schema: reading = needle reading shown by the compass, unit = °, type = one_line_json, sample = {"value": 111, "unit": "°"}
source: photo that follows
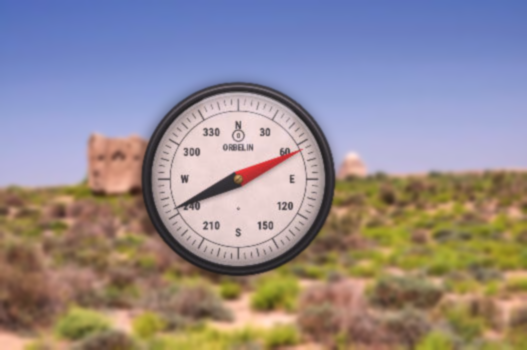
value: {"value": 65, "unit": "°"}
